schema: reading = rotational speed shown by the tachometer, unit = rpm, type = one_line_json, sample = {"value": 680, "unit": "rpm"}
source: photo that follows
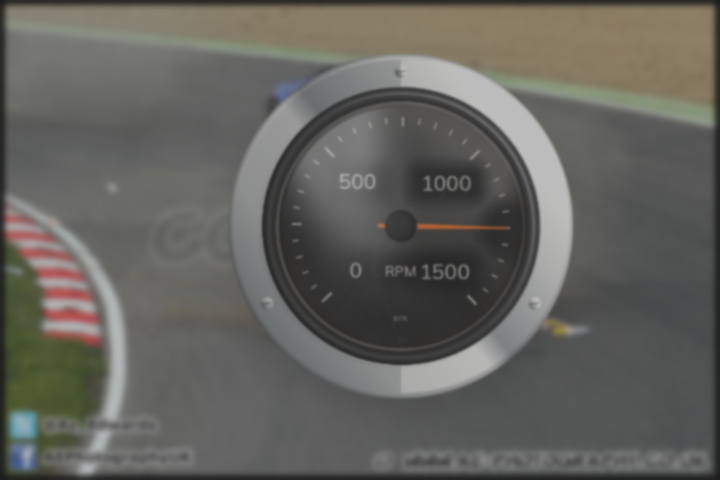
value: {"value": 1250, "unit": "rpm"}
